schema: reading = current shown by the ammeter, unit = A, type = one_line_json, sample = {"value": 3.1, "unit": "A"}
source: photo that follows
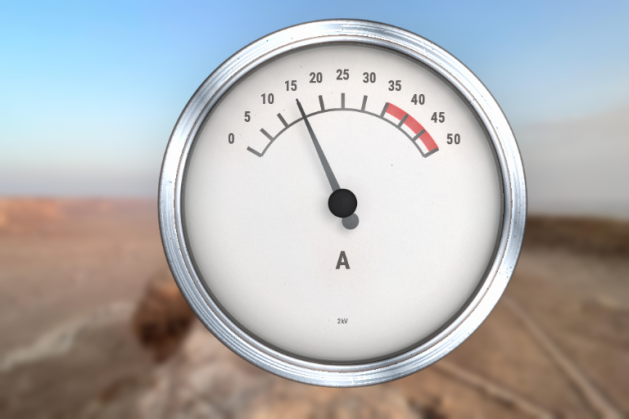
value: {"value": 15, "unit": "A"}
